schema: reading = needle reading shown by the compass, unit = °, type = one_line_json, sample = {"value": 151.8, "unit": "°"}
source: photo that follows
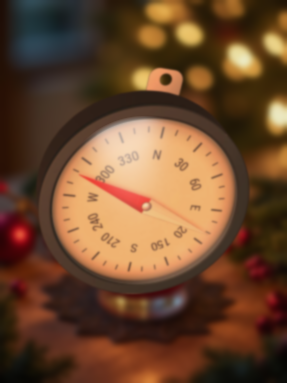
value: {"value": 290, "unit": "°"}
